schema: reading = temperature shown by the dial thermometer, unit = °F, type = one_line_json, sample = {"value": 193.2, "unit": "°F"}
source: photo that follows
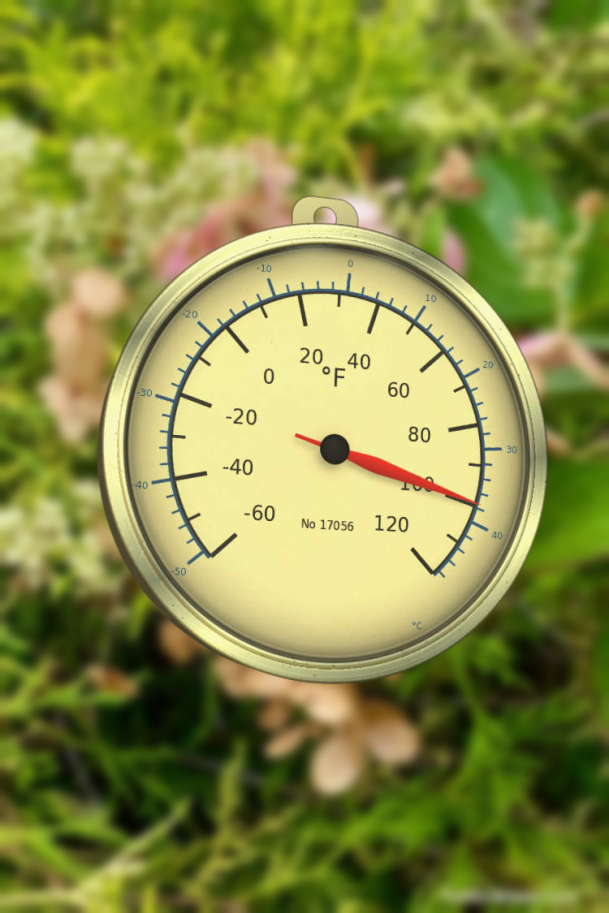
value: {"value": 100, "unit": "°F"}
